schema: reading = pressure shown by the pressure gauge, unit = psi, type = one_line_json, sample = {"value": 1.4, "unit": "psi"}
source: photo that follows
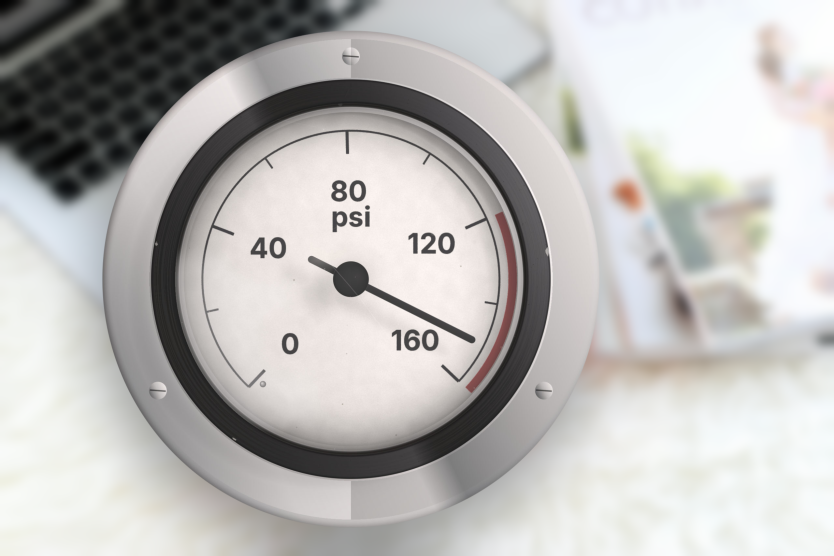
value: {"value": 150, "unit": "psi"}
